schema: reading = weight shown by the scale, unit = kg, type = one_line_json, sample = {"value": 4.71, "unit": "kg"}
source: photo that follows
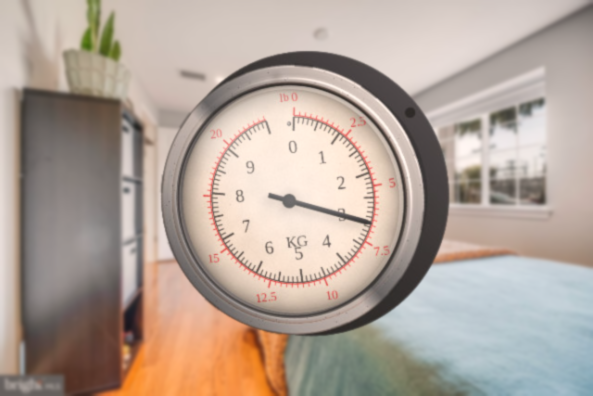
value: {"value": 3, "unit": "kg"}
